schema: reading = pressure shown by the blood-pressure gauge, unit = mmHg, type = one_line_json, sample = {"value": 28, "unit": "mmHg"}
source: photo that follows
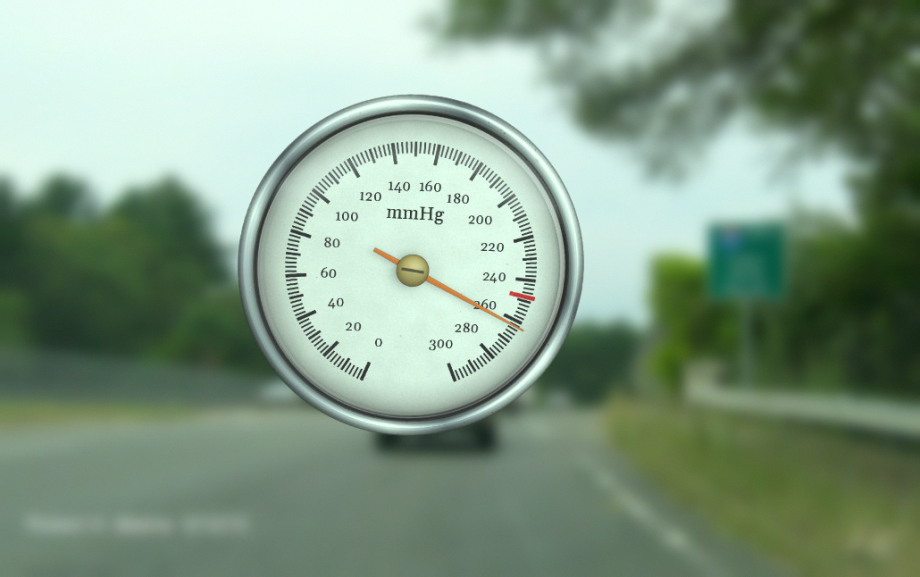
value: {"value": 262, "unit": "mmHg"}
